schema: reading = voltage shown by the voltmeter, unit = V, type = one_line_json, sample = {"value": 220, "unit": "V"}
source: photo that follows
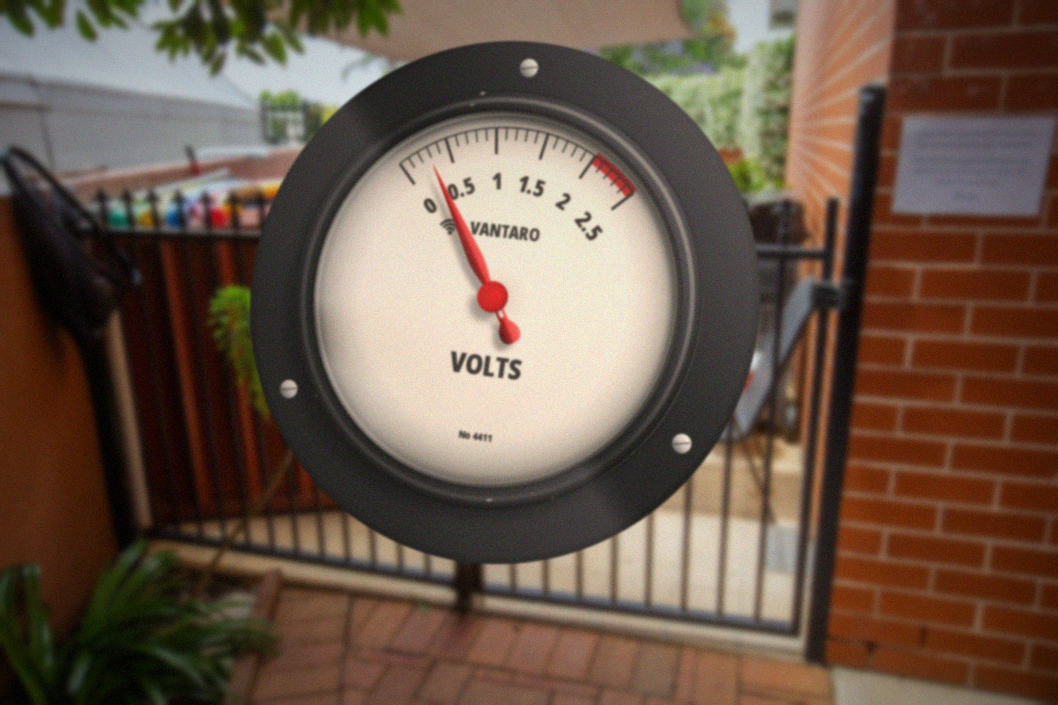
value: {"value": 0.3, "unit": "V"}
